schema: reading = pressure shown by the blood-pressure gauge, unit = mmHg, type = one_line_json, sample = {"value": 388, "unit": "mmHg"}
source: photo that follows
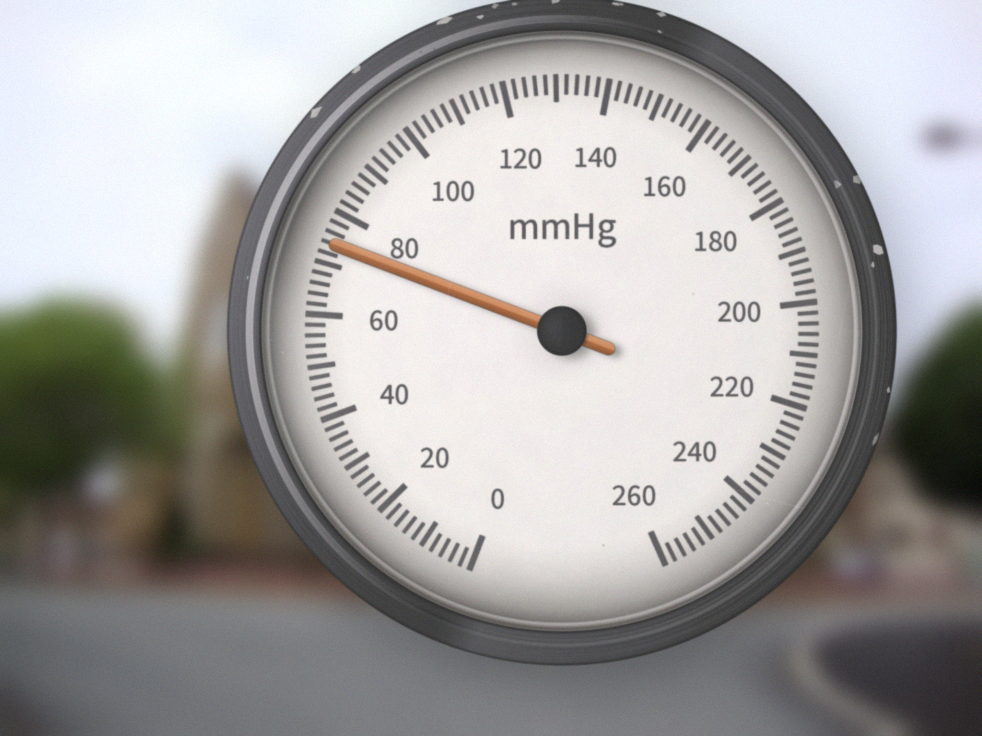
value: {"value": 74, "unit": "mmHg"}
